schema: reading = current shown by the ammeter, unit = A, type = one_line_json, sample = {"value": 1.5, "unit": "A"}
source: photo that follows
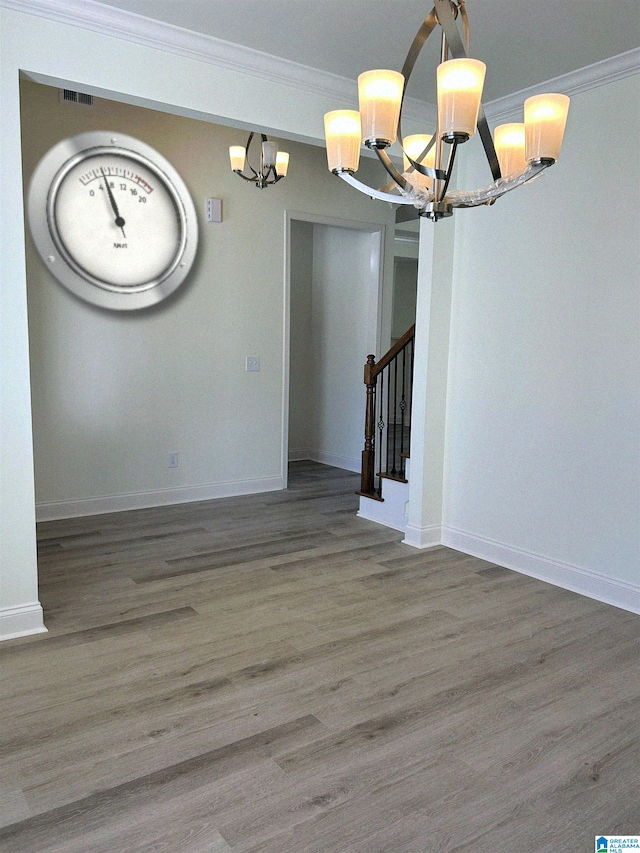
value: {"value": 6, "unit": "A"}
